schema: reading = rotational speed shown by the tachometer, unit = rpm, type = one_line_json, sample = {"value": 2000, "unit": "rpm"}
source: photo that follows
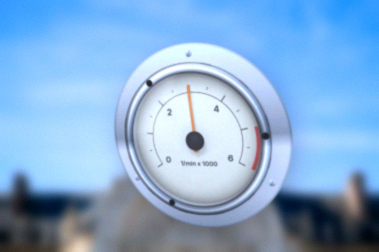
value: {"value": 3000, "unit": "rpm"}
